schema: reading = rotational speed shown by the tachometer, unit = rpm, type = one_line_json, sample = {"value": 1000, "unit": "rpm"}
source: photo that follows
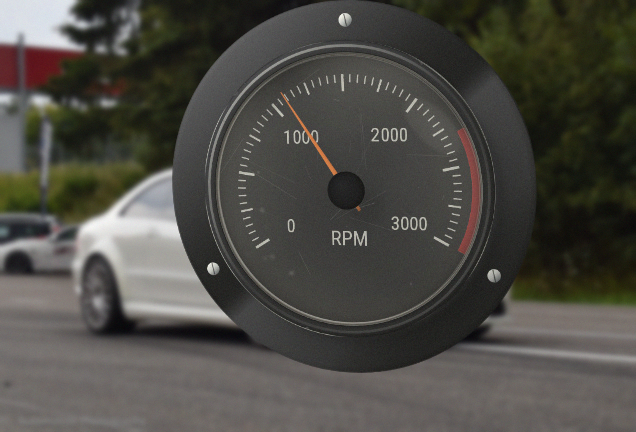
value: {"value": 1100, "unit": "rpm"}
